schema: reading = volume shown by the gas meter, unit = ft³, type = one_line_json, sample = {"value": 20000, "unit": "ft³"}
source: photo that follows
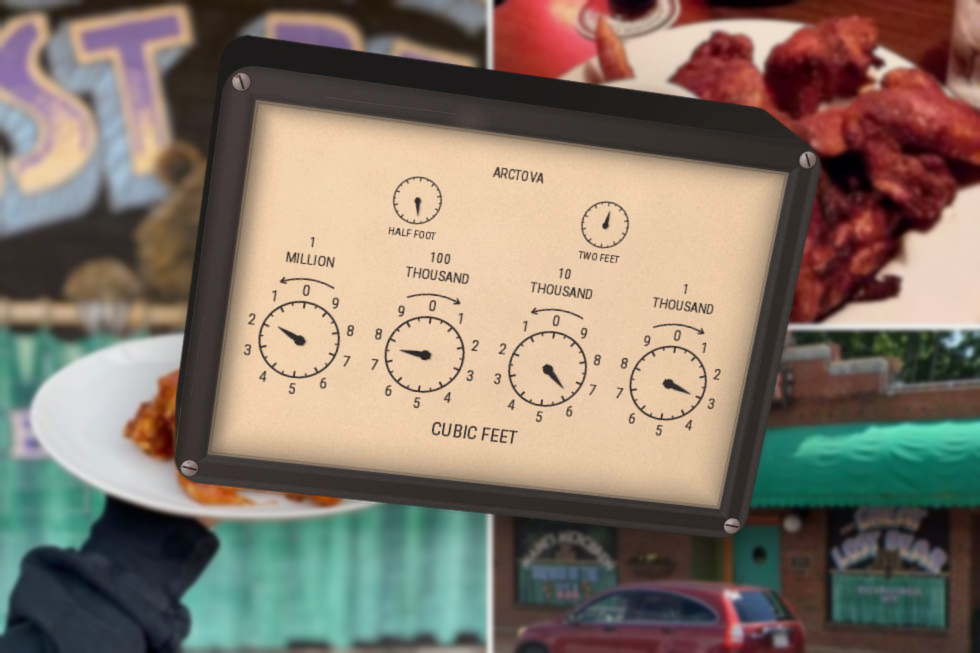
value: {"value": 176300, "unit": "ft³"}
